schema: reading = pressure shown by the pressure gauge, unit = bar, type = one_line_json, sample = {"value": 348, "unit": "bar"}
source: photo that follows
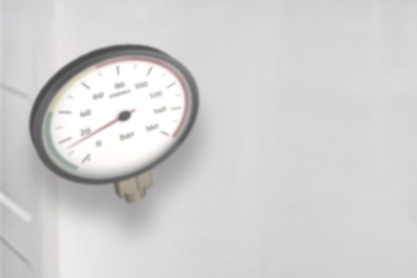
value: {"value": 15, "unit": "bar"}
